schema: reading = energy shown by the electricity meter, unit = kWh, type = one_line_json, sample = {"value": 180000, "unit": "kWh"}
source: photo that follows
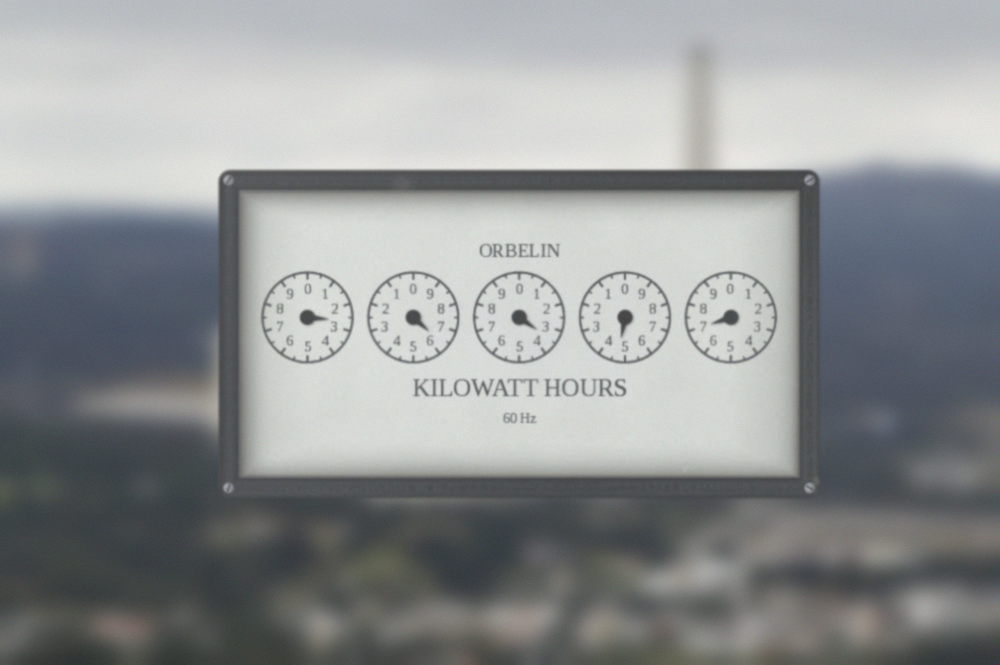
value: {"value": 26347, "unit": "kWh"}
